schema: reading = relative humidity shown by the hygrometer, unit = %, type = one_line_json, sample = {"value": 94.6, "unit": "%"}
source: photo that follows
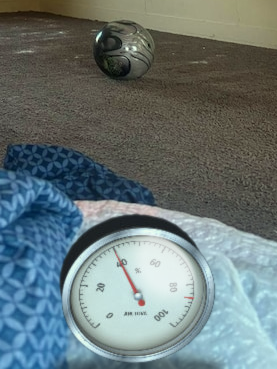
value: {"value": 40, "unit": "%"}
